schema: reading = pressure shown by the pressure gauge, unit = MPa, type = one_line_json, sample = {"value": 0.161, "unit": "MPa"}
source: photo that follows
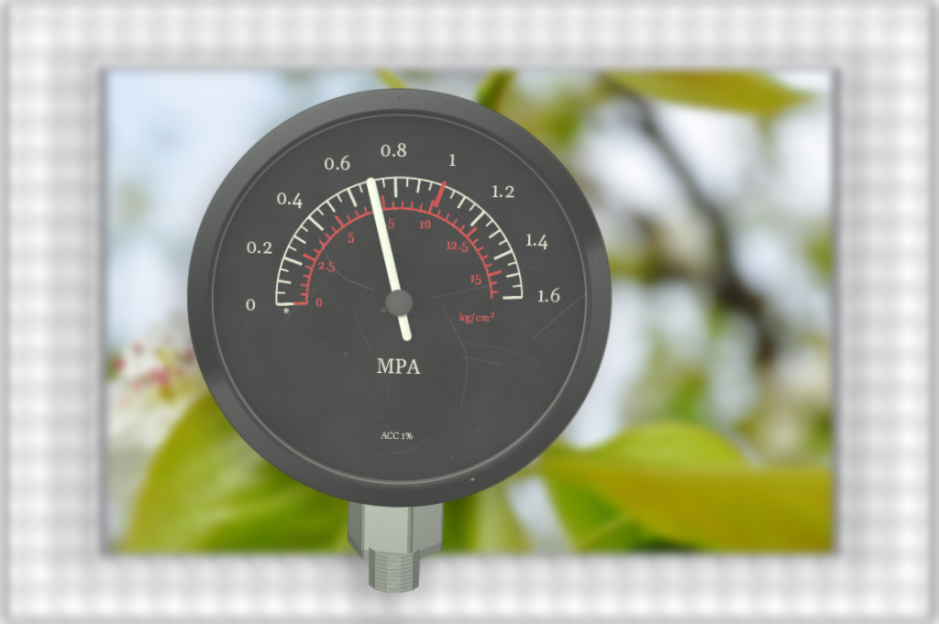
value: {"value": 0.7, "unit": "MPa"}
